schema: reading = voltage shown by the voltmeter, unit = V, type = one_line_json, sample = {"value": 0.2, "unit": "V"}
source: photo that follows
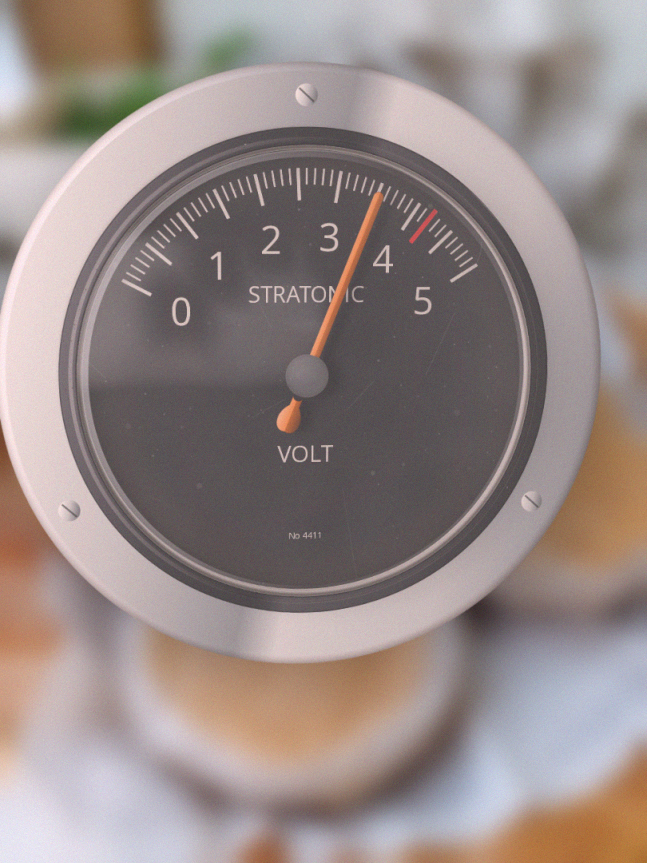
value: {"value": 3.5, "unit": "V"}
